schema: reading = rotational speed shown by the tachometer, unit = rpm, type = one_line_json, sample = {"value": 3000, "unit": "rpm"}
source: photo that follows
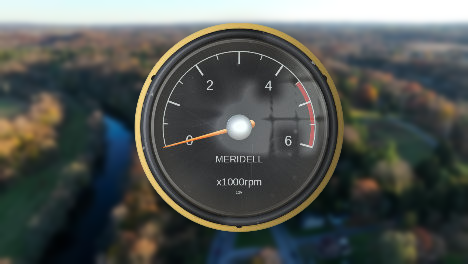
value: {"value": 0, "unit": "rpm"}
